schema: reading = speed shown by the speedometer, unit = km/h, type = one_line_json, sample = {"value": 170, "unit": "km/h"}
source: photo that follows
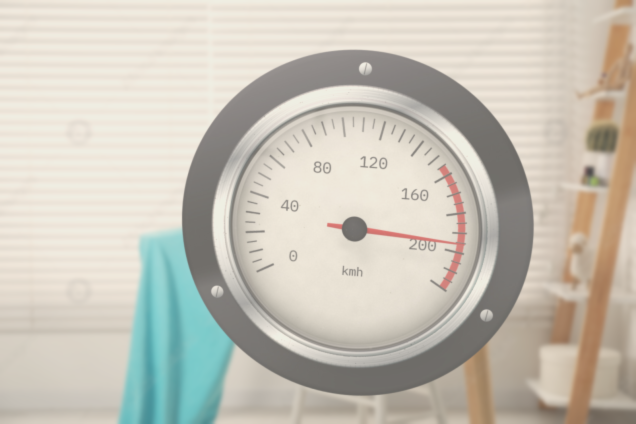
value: {"value": 195, "unit": "km/h"}
